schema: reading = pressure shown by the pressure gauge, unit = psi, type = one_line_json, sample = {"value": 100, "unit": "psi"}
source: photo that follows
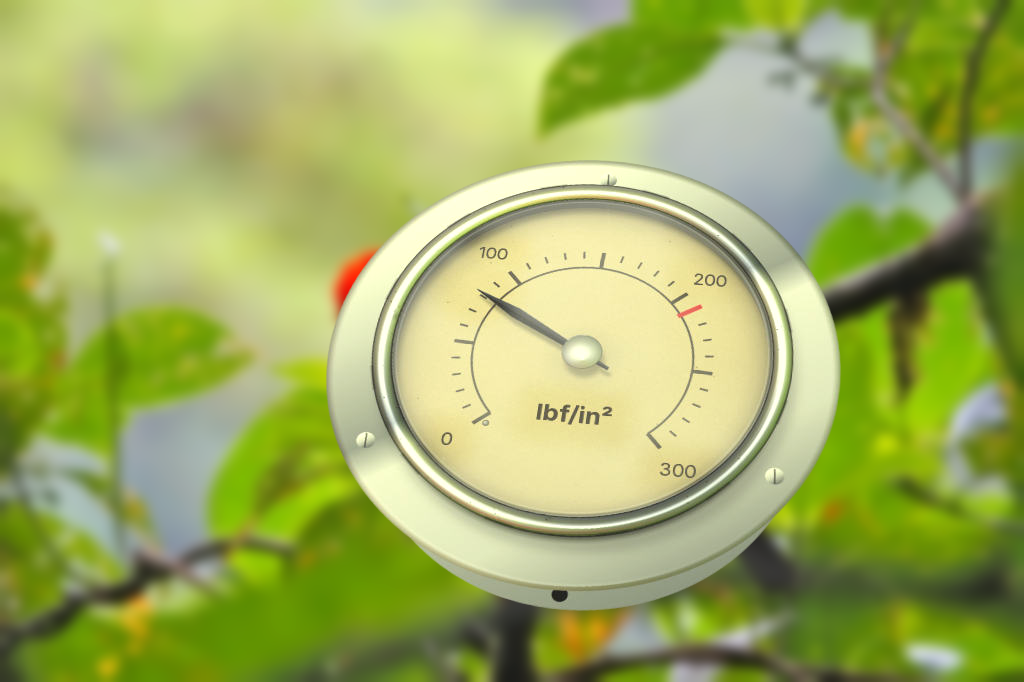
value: {"value": 80, "unit": "psi"}
